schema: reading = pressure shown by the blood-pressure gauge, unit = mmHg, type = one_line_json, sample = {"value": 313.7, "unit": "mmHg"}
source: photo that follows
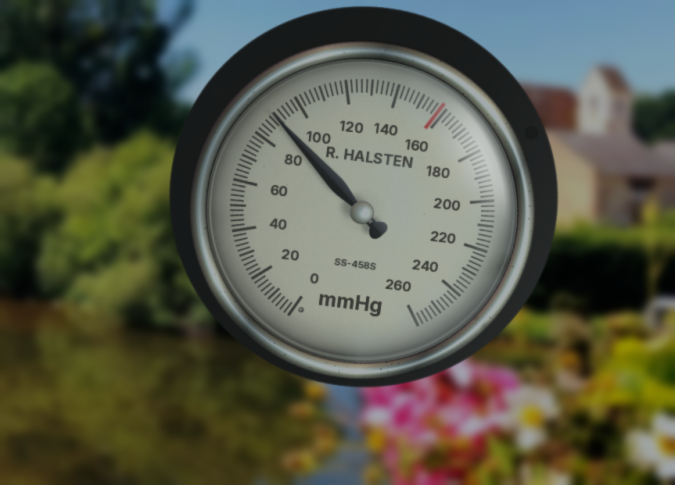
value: {"value": 90, "unit": "mmHg"}
